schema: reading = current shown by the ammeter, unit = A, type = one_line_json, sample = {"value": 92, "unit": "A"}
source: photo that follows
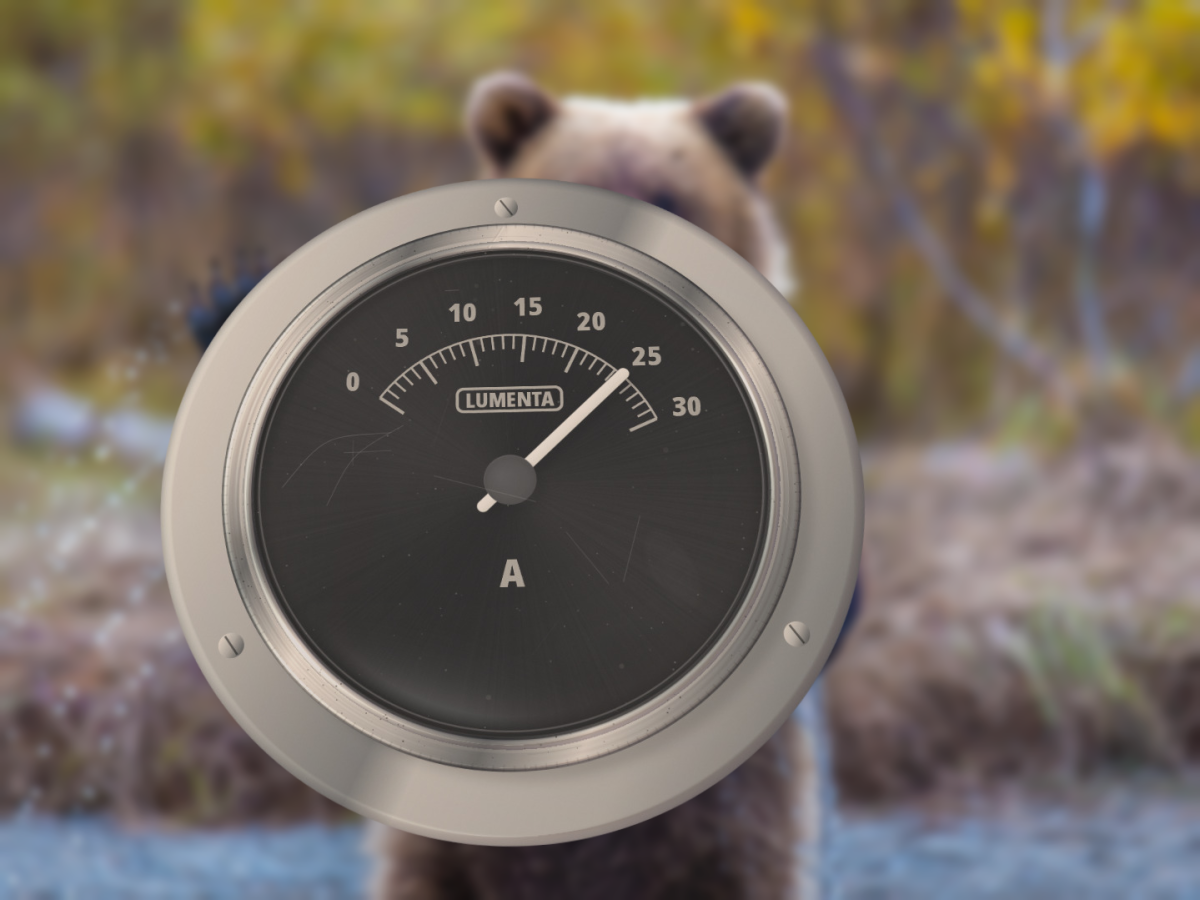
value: {"value": 25, "unit": "A"}
